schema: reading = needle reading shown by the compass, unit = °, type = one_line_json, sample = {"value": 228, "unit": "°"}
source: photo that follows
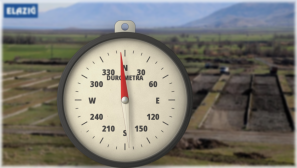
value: {"value": 355, "unit": "°"}
